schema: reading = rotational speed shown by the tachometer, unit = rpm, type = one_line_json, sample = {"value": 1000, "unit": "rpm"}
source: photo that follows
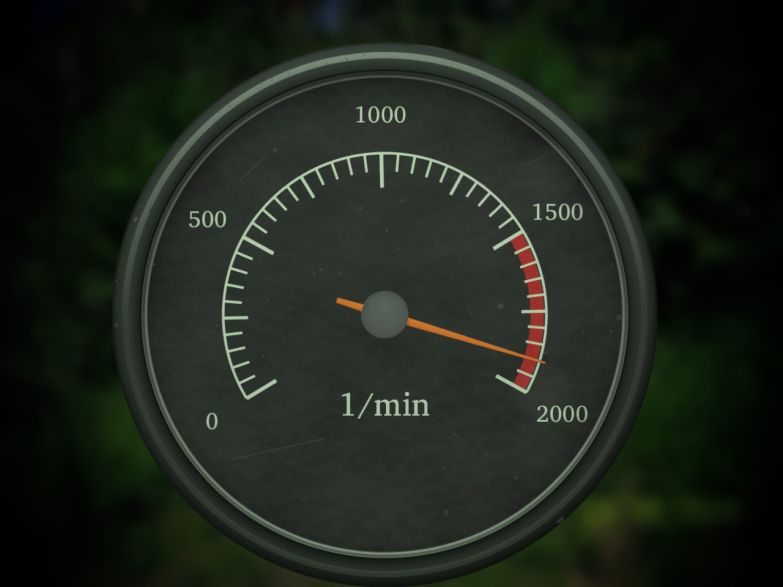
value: {"value": 1900, "unit": "rpm"}
